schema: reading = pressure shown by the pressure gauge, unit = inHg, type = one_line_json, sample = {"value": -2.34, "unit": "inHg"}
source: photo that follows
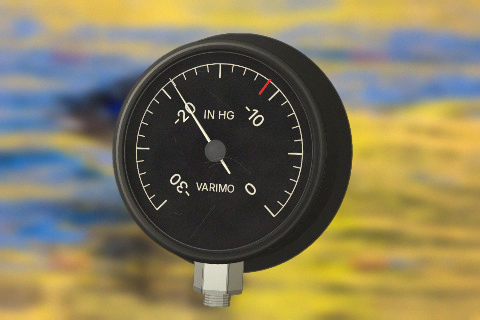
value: {"value": -19, "unit": "inHg"}
